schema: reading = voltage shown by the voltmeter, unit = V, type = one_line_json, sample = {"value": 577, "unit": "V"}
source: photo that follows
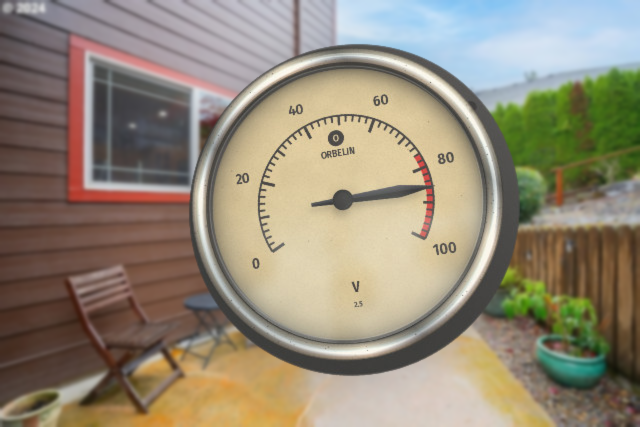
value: {"value": 86, "unit": "V"}
